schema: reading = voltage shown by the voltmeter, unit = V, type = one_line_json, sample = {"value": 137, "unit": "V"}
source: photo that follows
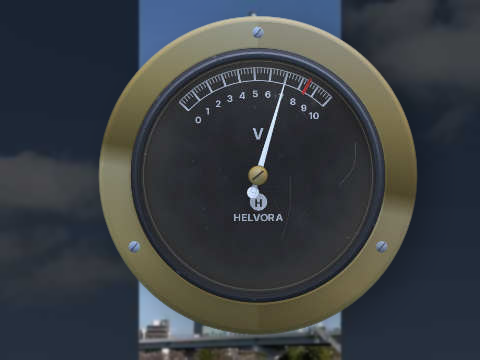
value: {"value": 7, "unit": "V"}
